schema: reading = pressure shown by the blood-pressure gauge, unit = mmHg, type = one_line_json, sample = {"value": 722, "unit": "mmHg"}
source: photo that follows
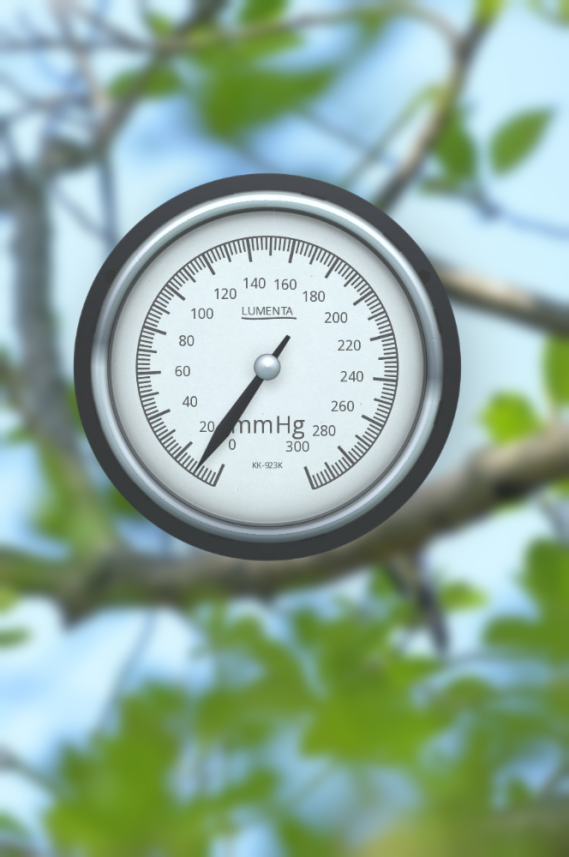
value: {"value": 10, "unit": "mmHg"}
